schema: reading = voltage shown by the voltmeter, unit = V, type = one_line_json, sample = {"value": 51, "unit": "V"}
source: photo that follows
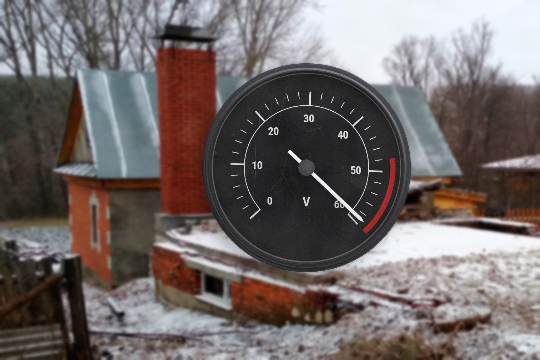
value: {"value": 59, "unit": "V"}
